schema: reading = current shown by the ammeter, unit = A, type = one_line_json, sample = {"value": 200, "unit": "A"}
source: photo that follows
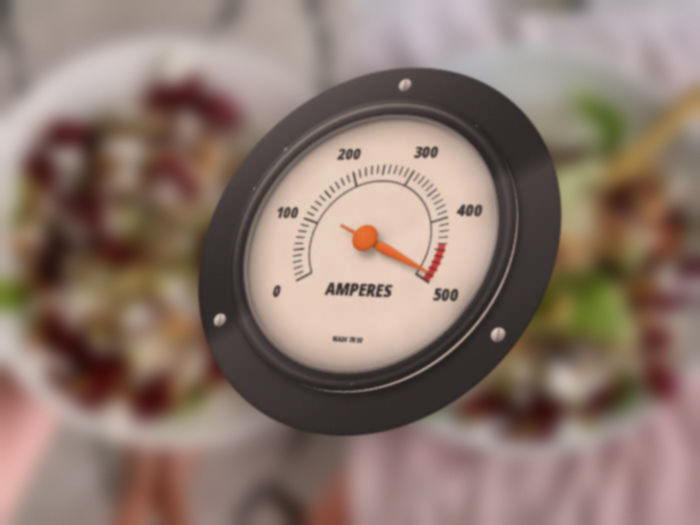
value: {"value": 490, "unit": "A"}
